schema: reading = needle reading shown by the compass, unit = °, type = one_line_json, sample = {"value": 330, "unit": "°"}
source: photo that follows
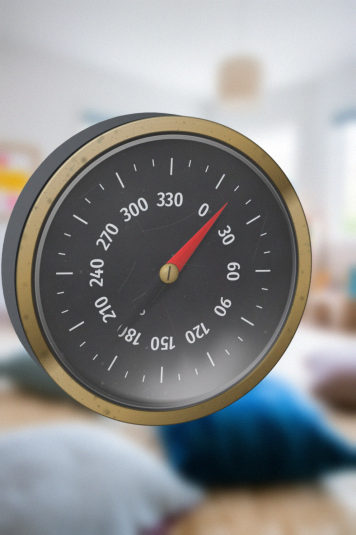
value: {"value": 10, "unit": "°"}
